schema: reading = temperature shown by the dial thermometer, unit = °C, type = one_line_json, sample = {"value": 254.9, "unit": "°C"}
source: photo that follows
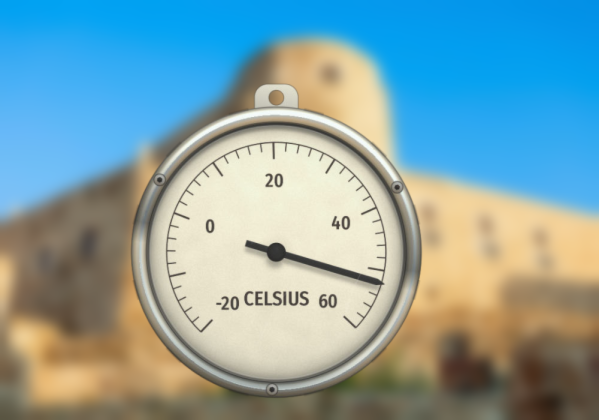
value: {"value": 52, "unit": "°C"}
